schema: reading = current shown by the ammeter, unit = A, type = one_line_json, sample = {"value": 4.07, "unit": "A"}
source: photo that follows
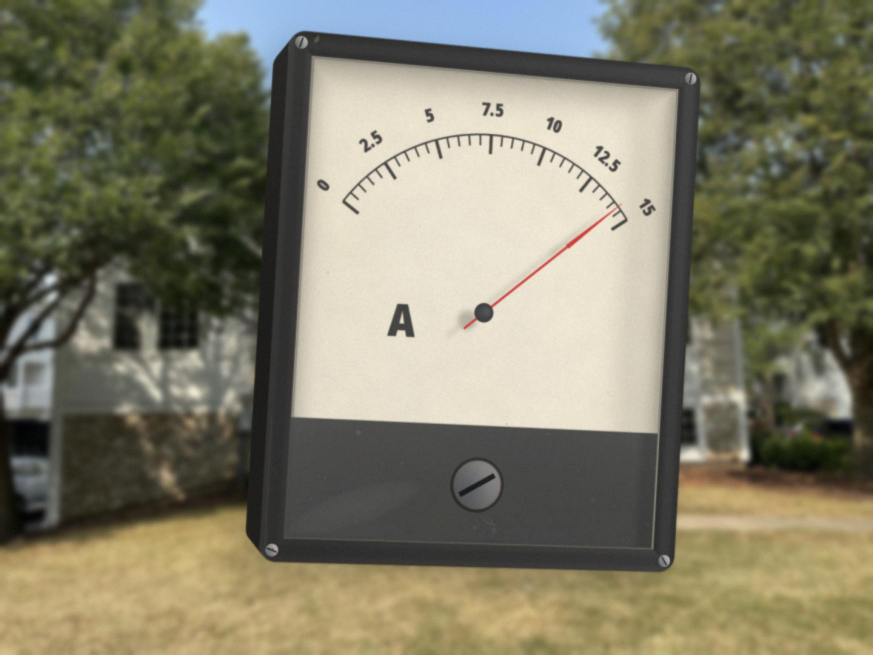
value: {"value": 14.25, "unit": "A"}
